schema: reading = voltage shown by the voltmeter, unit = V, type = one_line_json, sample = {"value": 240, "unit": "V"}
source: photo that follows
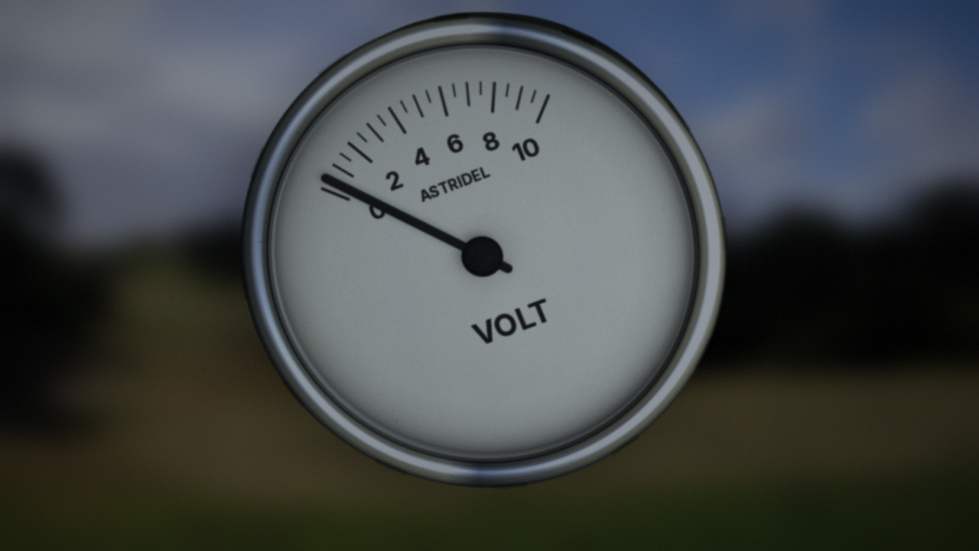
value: {"value": 0.5, "unit": "V"}
